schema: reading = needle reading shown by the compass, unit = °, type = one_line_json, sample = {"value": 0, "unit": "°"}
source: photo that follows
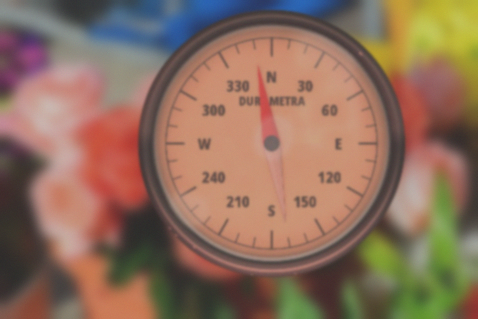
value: {"value": 350, "unit": "°"}
